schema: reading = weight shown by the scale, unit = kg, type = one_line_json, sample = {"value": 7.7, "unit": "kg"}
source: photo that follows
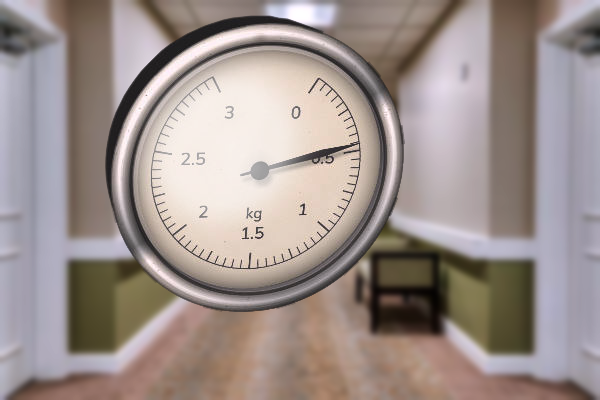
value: {"value": 0.45, "unit": "kg"}
